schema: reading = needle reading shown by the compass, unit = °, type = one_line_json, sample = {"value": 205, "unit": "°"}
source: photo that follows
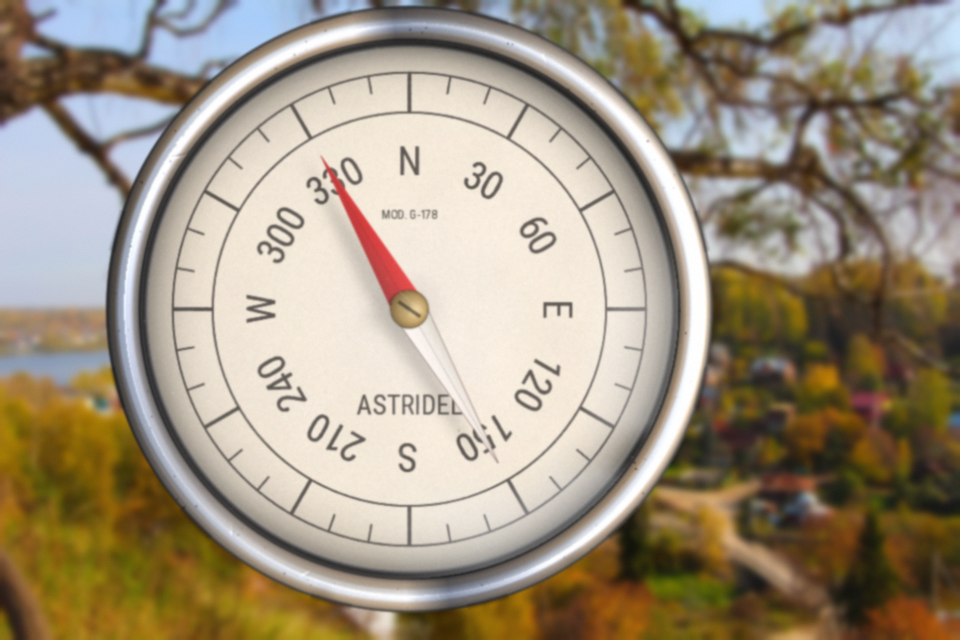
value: {"value": 330, "unit": "°"}
